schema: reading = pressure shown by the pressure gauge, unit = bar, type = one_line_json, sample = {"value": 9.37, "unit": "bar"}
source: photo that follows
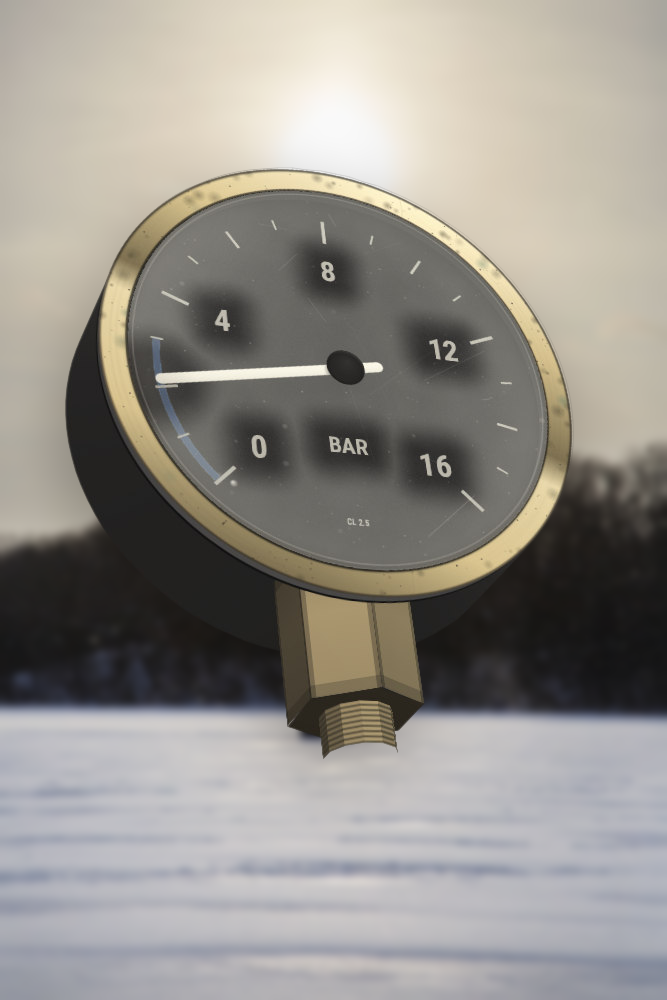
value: {"value": 2, "unit": "bar"}
